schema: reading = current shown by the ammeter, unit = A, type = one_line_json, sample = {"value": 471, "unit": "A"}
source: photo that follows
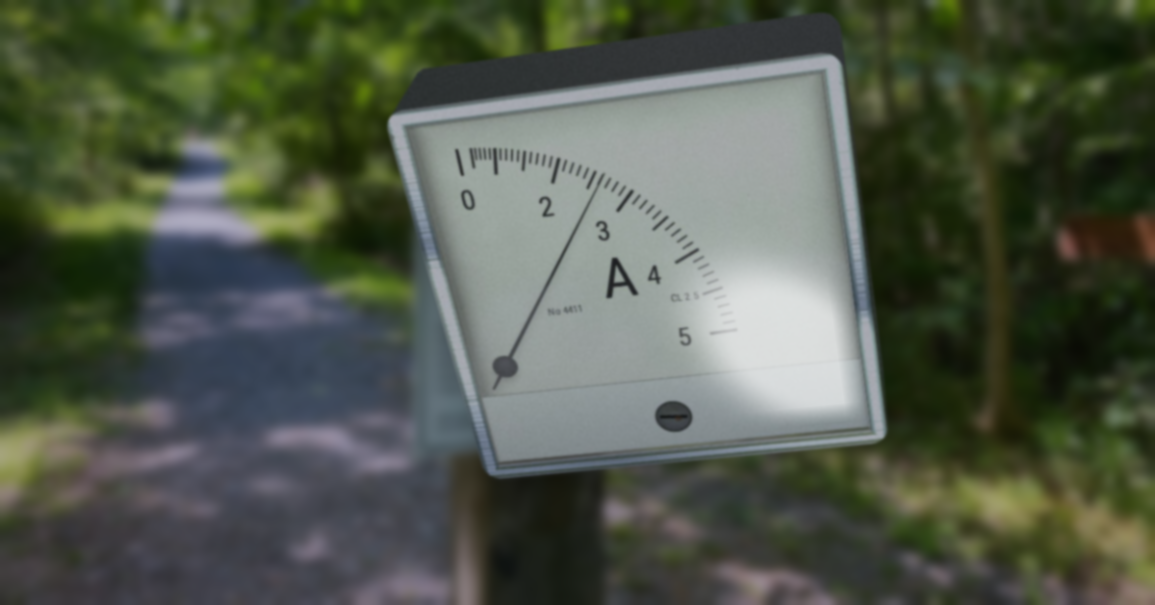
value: {"value": 2.6, "unit": "A"}
